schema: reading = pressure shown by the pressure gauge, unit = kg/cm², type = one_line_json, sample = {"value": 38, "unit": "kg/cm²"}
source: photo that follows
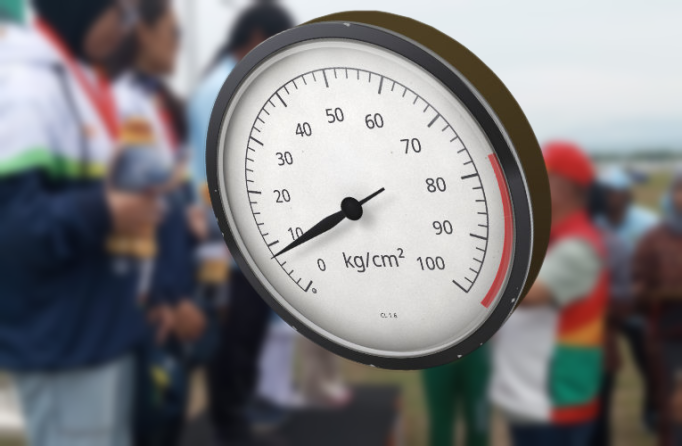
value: {"value": 8, "unit": "kg/cm²"}
